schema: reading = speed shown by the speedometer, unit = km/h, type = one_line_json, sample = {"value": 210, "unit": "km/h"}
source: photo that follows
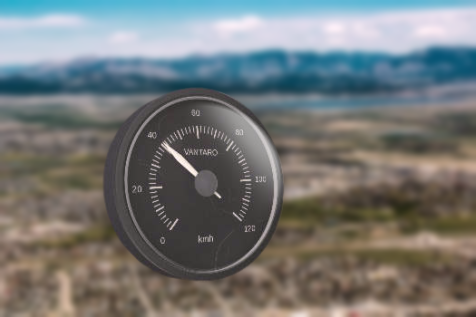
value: {"value": 40, "unit": "km/h"}
